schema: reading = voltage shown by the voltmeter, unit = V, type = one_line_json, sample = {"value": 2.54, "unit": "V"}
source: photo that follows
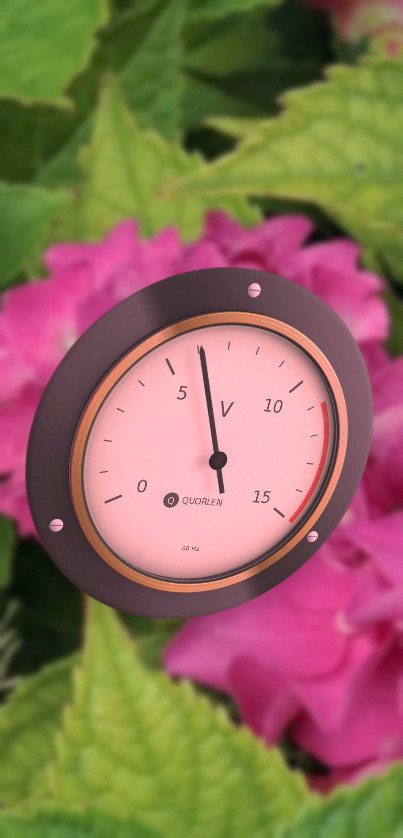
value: {"value": 6, "unit": "V"}
